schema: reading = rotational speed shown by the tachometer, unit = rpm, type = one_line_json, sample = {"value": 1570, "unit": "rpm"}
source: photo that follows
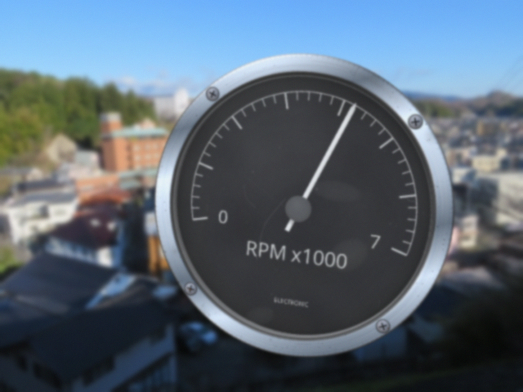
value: {"value": 4200, "unit": "rpm"}
